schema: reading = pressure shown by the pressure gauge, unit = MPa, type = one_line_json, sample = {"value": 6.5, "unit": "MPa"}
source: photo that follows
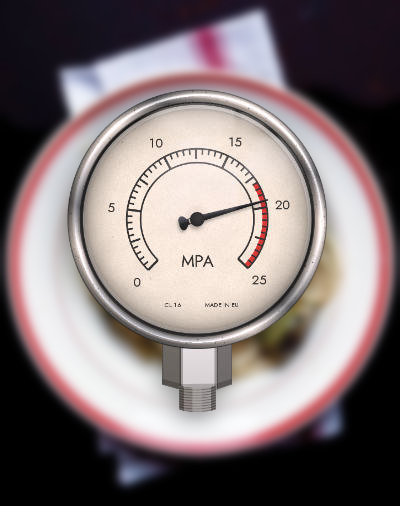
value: {"value": 19.5, "unit": "MPa"}
